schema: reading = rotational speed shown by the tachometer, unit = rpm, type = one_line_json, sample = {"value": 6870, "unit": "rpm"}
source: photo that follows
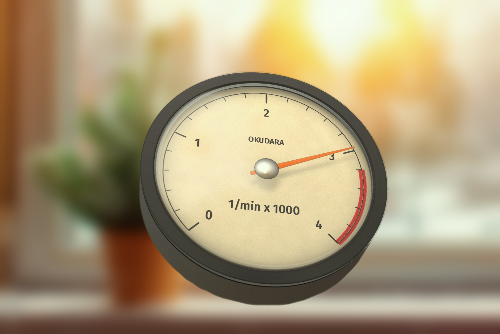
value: {"value": 3000, "unit": "rpm"}
